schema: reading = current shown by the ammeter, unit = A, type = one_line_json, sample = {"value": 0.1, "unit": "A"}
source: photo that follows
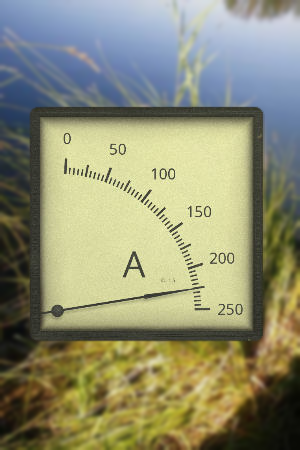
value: {"value": 225, "unit": "A"}
